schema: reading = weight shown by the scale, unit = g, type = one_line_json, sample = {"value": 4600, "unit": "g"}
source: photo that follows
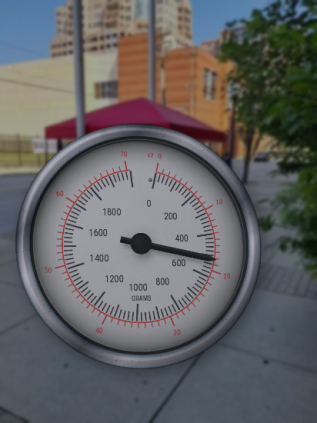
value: {"value": 520, "unit": "g"}
